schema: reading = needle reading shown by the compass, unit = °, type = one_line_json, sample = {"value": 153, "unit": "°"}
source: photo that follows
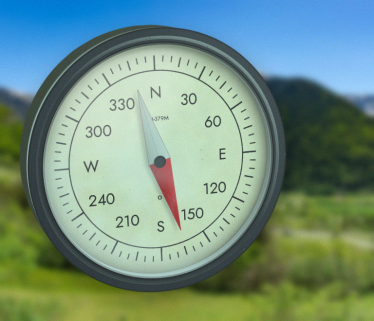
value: {"value": 165, "unit": "°"}
